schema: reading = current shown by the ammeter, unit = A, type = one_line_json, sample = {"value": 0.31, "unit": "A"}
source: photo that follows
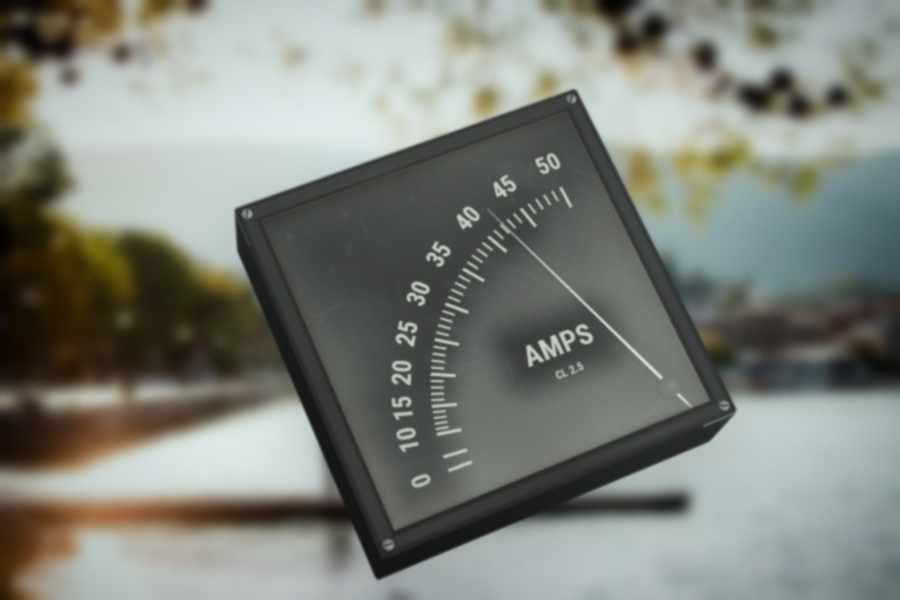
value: {"value": 42, "unit": "A"}
